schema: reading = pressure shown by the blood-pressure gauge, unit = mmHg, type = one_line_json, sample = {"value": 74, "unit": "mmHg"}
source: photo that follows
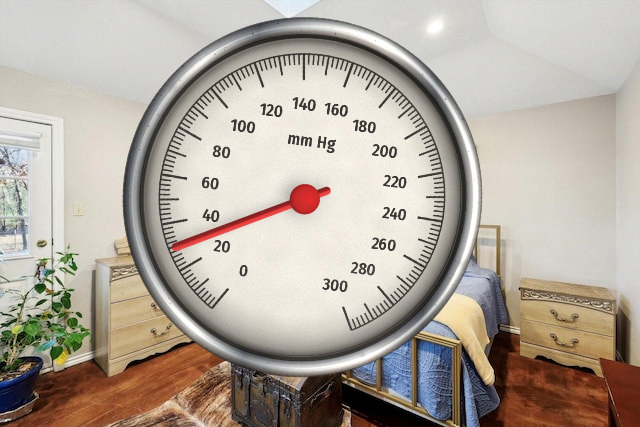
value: {"value": 30, "unit": "mmHg"}
